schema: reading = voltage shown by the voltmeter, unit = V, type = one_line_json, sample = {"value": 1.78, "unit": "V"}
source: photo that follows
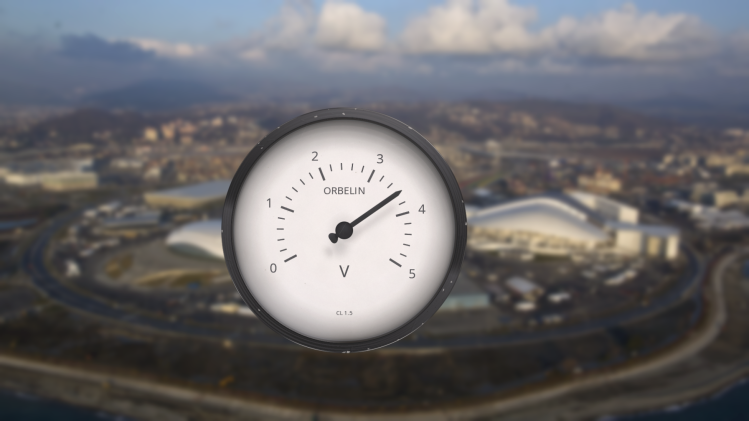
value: {"value": 3.6, "unit": "V"}
